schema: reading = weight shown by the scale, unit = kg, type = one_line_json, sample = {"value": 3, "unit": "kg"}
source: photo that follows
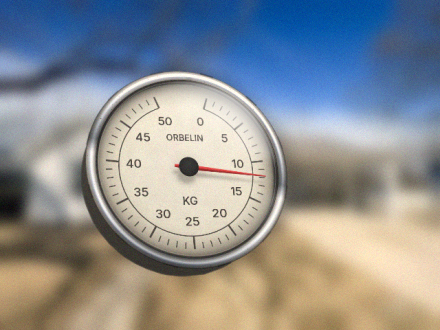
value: {"value": 12, "unit": "kg"}
